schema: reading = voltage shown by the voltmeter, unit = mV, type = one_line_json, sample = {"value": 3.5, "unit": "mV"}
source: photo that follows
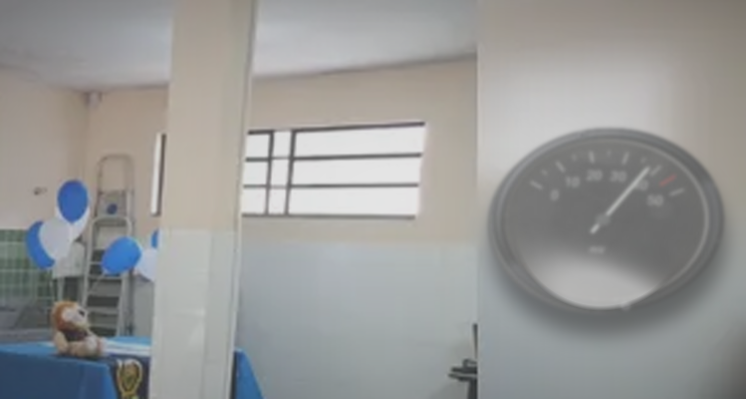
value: {"value": 37.5, "unit": "mV"}
